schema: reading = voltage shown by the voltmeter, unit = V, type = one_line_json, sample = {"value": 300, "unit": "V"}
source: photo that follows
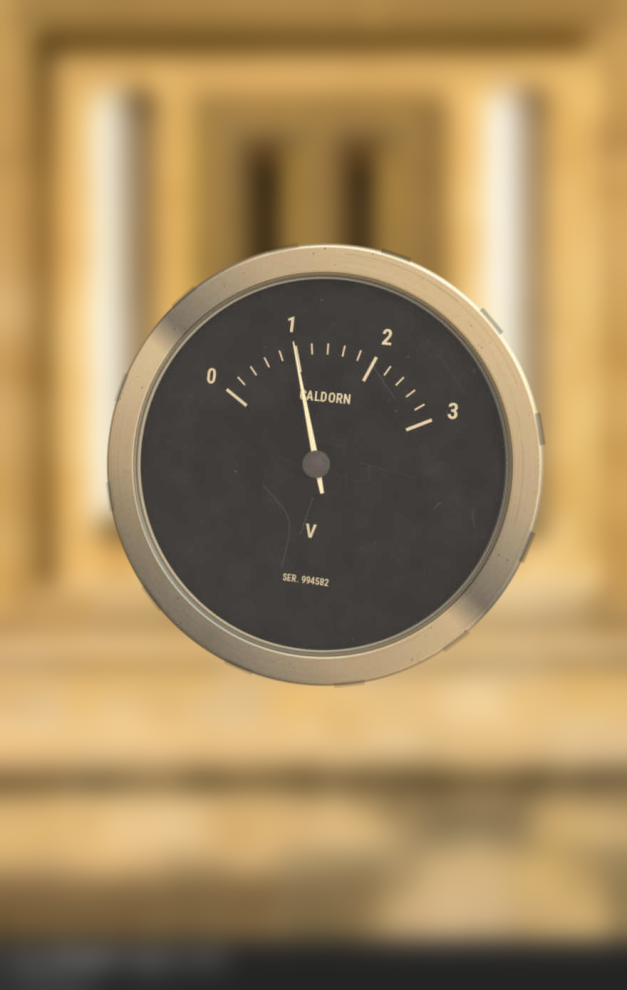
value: {"value": 1, "unit": "V"}
